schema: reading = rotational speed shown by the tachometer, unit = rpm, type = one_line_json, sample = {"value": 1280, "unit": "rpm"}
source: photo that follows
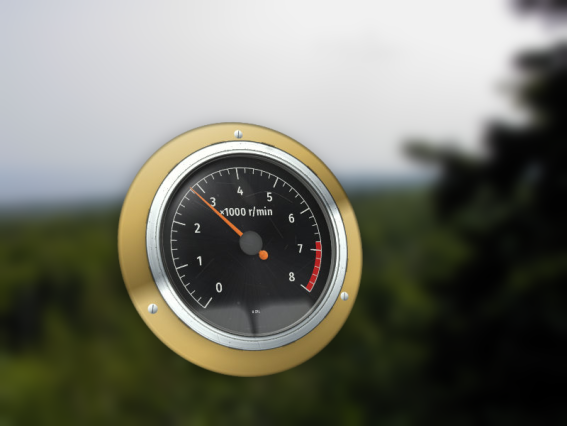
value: {"value": 2800, "unit": "rpm"}
